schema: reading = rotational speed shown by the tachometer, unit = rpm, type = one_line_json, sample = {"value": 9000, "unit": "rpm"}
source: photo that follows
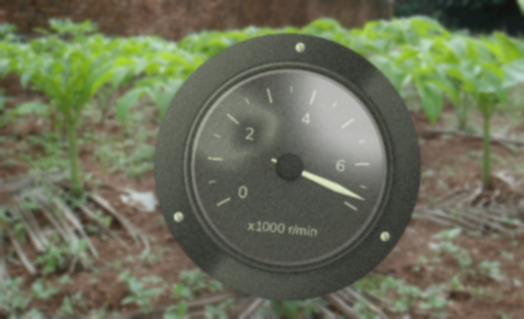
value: {"value": 6750, "unit": "rpm"}
